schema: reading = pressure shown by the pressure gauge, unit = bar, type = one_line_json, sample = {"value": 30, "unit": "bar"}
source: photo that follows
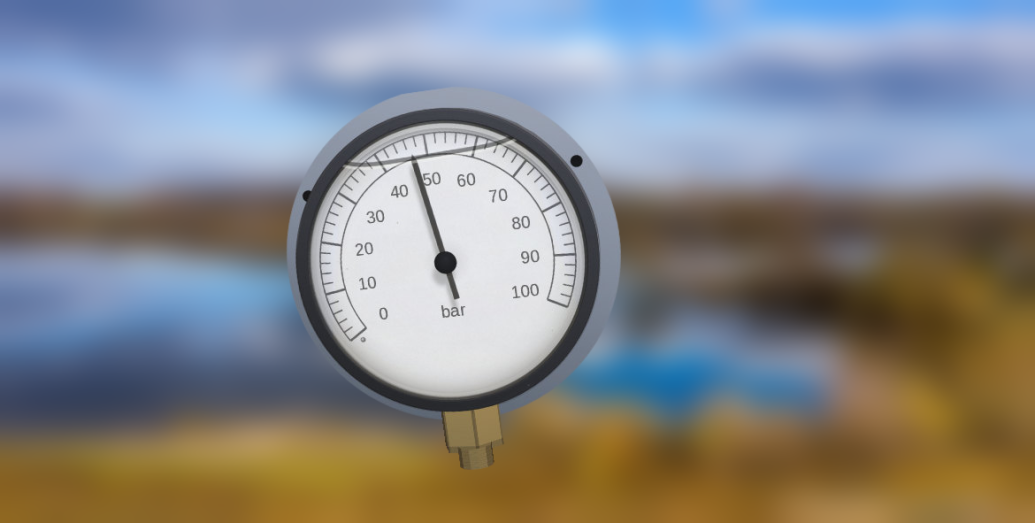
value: {"value": 47, "unit": "bar"}
